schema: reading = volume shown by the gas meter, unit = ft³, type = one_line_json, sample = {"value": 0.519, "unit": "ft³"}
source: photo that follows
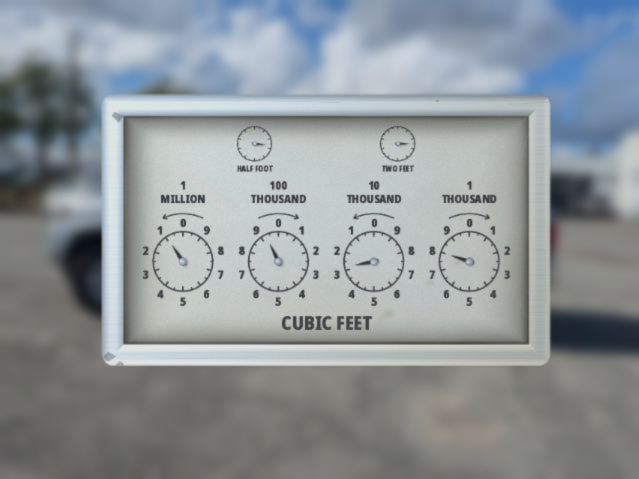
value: {"value": 92800, "unit": "ft³"}
